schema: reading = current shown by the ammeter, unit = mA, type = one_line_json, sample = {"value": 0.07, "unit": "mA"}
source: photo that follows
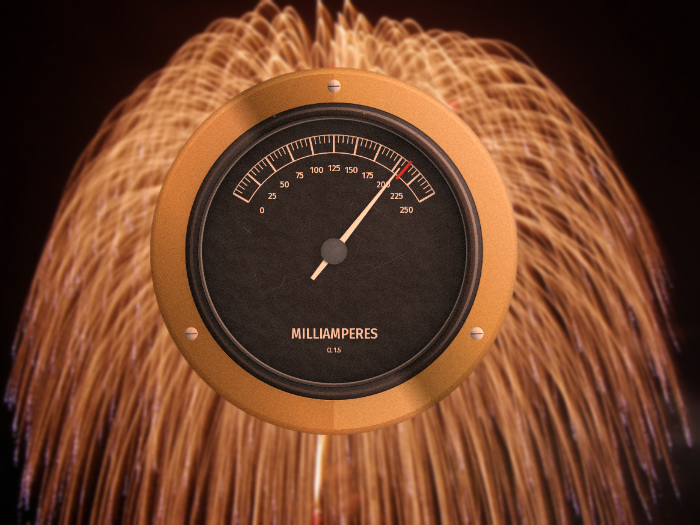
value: {"value": 205, "unit": "mA"}
